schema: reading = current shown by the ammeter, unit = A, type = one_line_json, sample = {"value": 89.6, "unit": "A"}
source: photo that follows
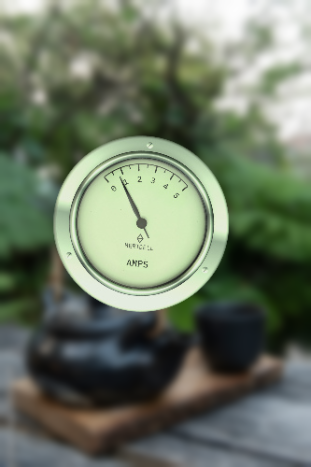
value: {"value": 0.75, "unit": "A"}
